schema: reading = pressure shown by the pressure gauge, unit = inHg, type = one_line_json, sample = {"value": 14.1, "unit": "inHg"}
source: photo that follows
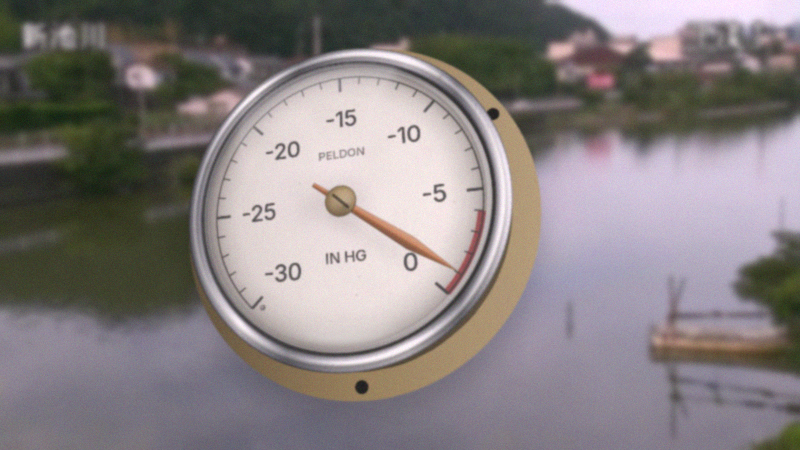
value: {"value": -1, "unit": "inHg"}
